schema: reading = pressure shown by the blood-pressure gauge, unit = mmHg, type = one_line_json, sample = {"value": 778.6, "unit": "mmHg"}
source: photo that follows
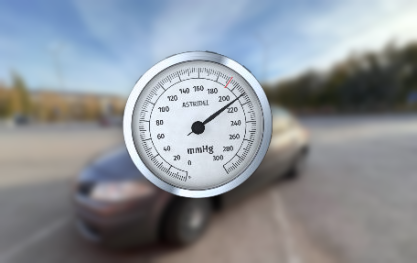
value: {"value": 210, "unit": "mmHg"}
